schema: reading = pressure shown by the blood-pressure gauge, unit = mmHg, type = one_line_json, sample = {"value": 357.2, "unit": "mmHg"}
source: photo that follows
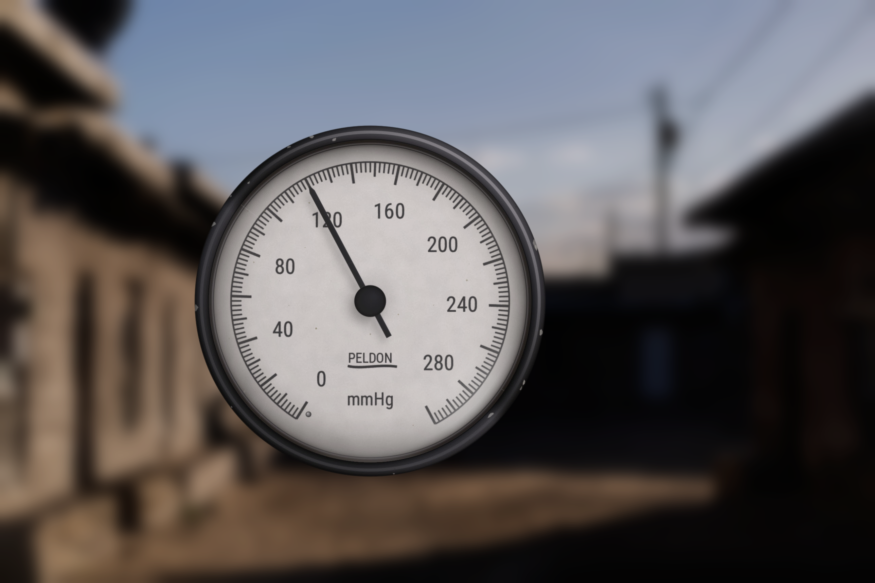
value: {"value": 120, "unit": "mmHg"}
